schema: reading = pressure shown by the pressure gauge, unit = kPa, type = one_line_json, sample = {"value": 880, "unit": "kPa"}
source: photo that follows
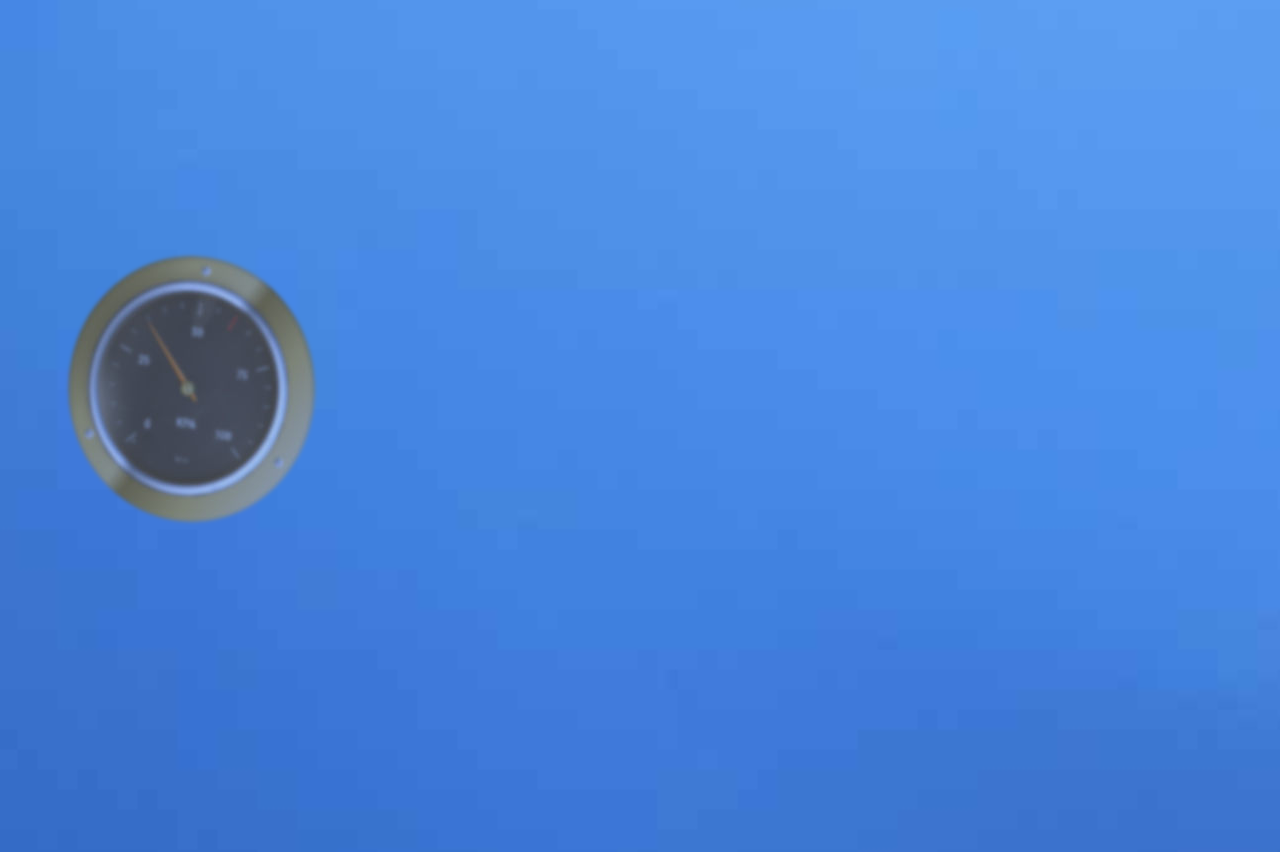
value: {"value": 35, "unit": "kPa"}
